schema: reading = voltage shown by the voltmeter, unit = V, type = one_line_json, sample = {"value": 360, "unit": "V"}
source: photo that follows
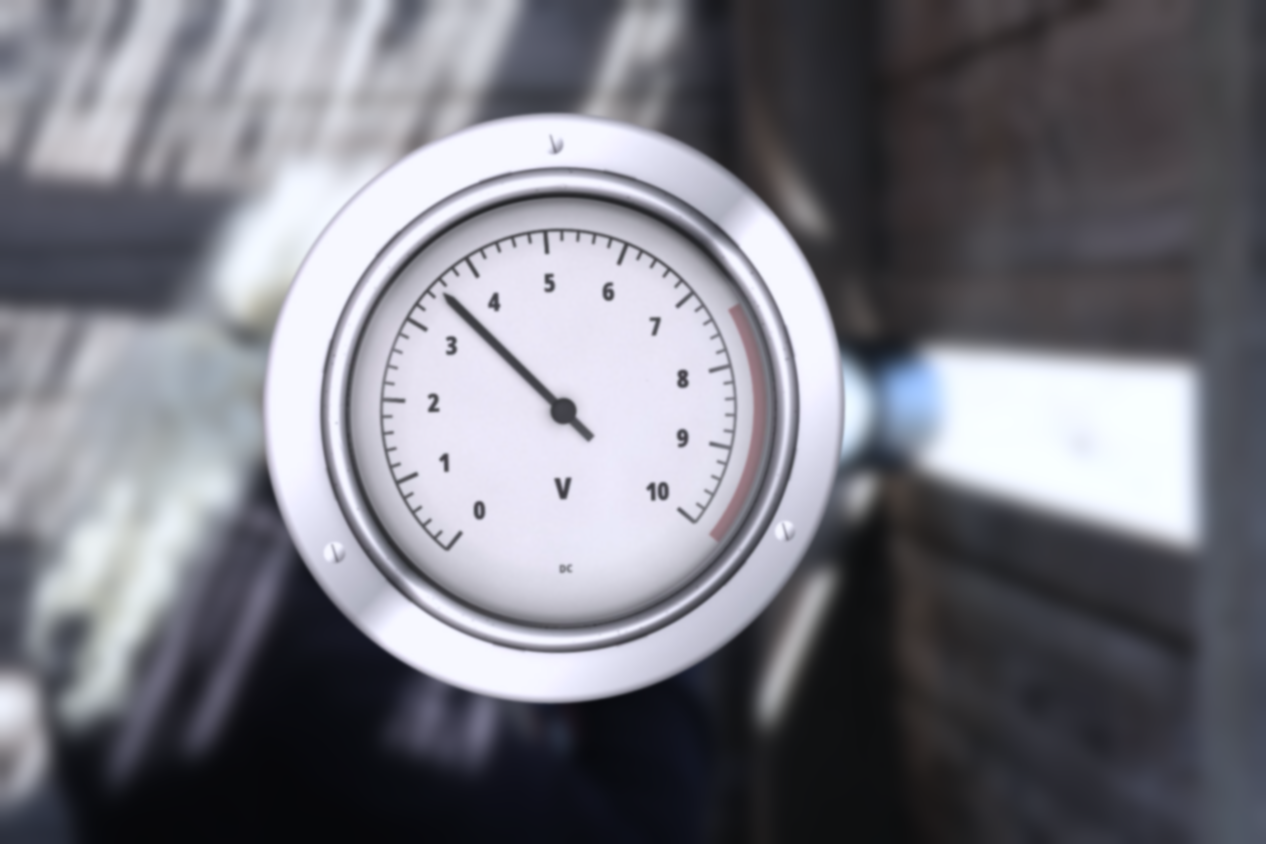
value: {"value": 3.5, "unit": "V"}
